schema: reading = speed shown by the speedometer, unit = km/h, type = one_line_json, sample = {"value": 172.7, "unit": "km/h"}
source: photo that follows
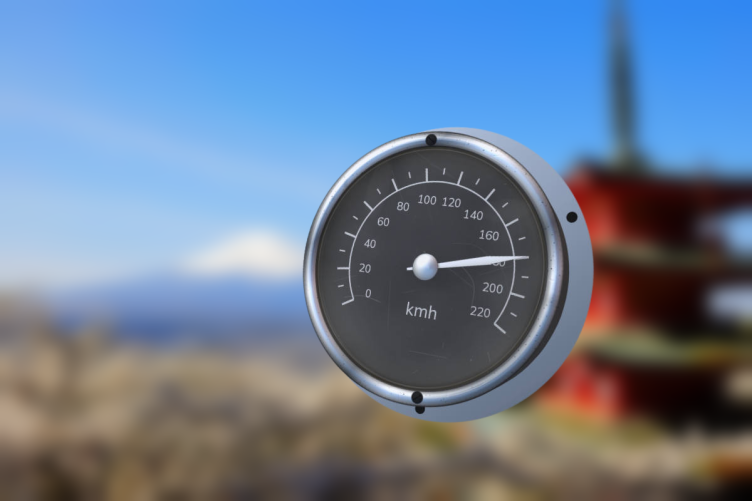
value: {"value": 180, "unit": "km/h"}
